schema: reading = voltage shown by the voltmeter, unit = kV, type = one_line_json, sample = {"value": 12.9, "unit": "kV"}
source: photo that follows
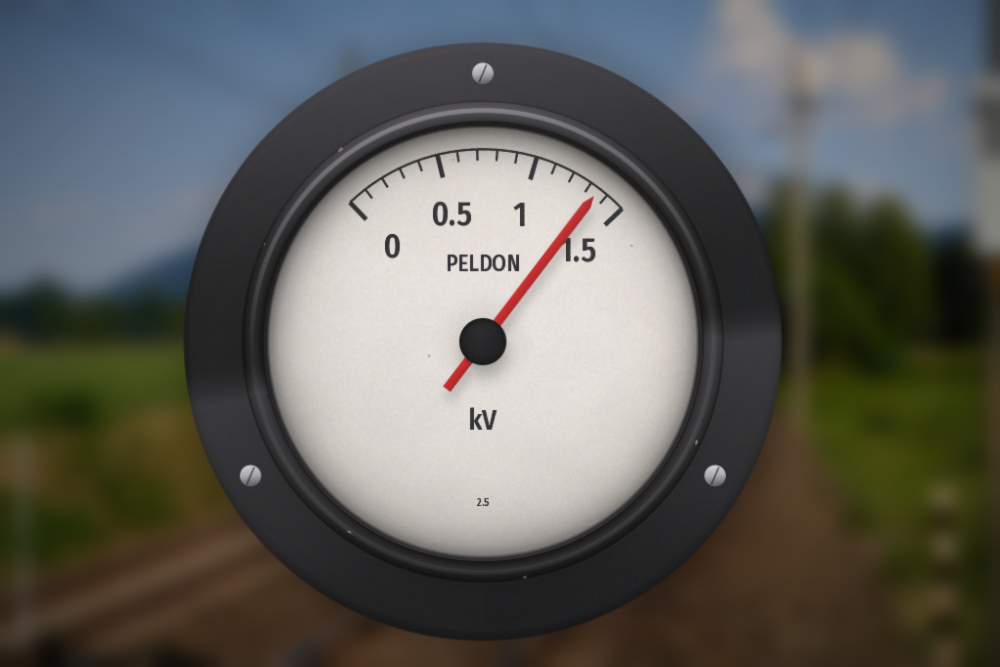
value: {"value": 1.35, "unit": "kV"}
